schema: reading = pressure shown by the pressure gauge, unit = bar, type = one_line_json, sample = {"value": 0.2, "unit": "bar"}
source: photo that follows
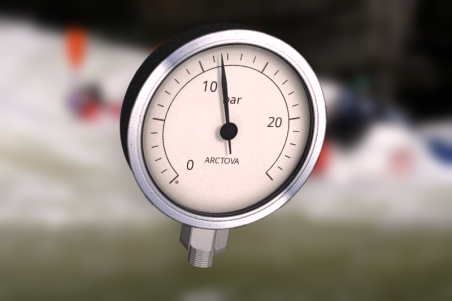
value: {"value": 11.5, "unit": "bar"}
